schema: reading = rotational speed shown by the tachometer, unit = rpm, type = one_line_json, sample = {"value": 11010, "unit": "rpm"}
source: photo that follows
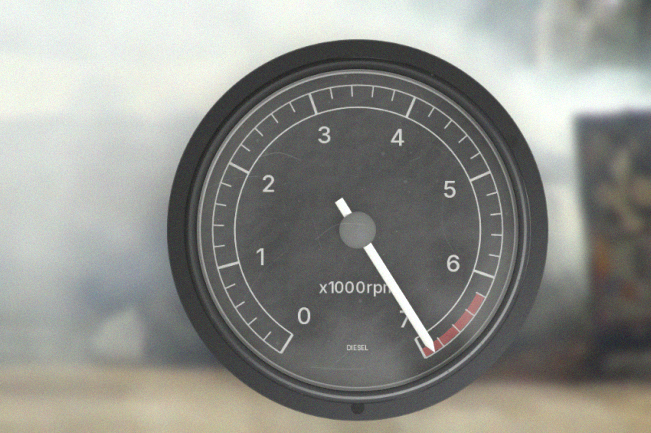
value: {"value": 6900, "unit": "rpm"}
